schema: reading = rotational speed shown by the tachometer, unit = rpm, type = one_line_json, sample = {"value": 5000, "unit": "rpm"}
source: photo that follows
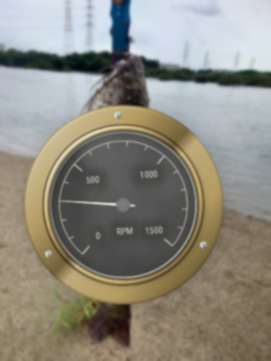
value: {"value": 300, "unit": "rpm"}
